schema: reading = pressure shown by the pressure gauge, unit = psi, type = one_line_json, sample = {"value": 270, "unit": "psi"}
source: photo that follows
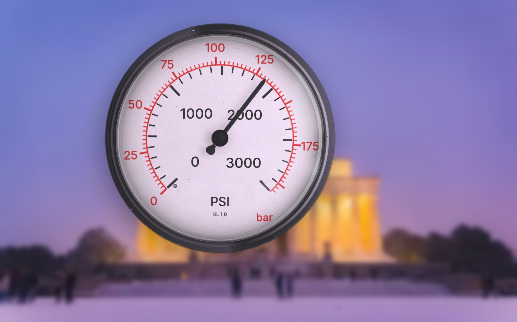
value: {"value": 1900, "unit": "psi"}
